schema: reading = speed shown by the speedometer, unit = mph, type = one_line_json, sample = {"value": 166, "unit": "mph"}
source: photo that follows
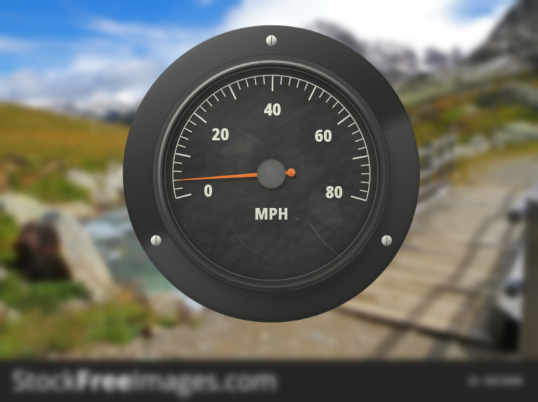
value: {"value": 4, "unit": "mph"}
